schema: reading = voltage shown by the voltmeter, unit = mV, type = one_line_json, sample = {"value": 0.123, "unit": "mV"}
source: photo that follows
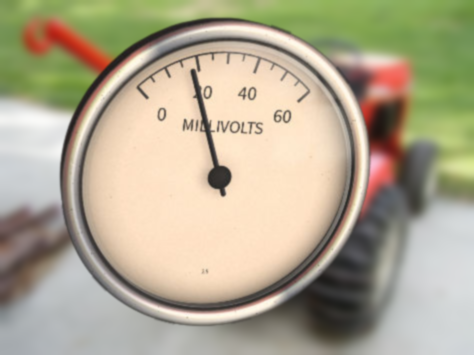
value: {"value": 17.5, "unit": "mV"}
